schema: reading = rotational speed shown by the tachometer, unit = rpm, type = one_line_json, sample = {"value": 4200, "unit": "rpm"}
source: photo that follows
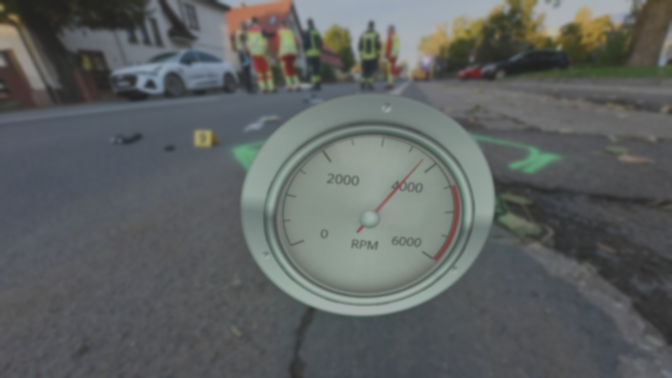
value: {"value": 3750, "unit": "rpm"}
